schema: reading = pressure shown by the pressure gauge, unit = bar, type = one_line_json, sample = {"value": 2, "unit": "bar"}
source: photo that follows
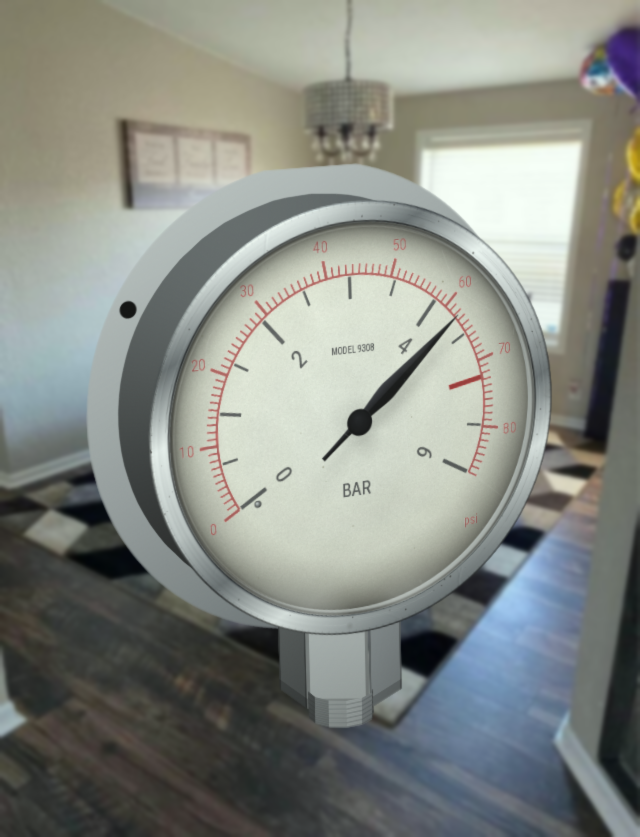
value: {"value": 4.25, "unit": "bar"}
